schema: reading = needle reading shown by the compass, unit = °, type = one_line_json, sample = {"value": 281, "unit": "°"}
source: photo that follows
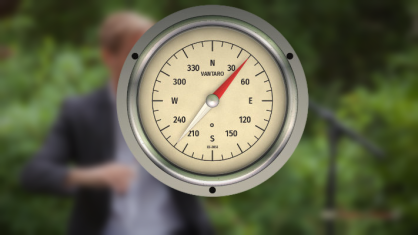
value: {"value": 40, "unit": "°"}
